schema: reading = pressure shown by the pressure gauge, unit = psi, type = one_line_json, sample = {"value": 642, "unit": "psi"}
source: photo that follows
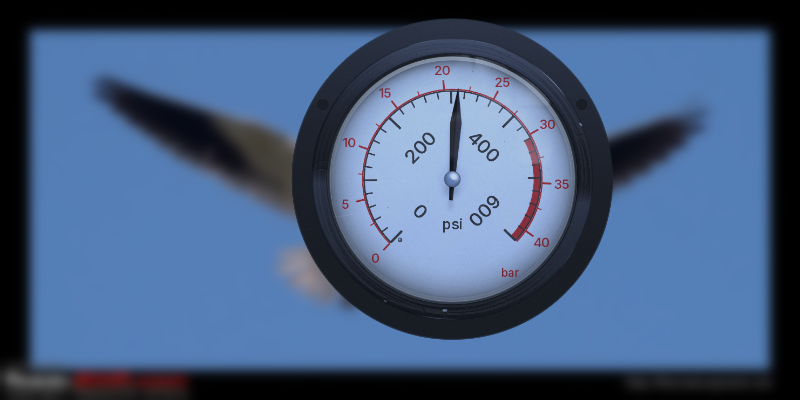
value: {"value": 310, "unit": "psi"}
